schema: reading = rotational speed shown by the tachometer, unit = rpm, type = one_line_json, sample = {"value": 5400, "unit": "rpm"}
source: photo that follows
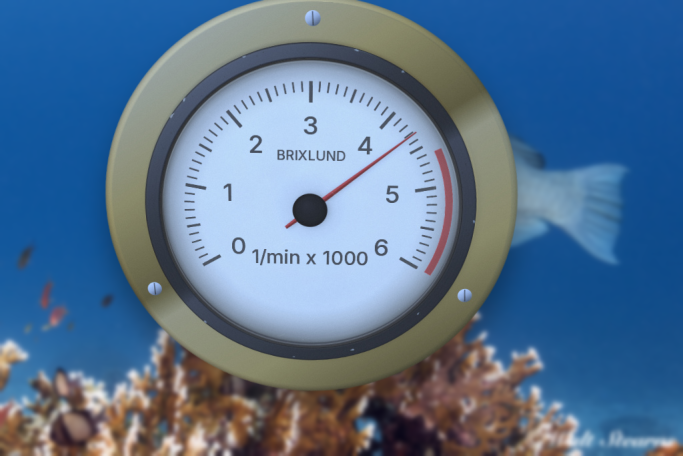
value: {"value": 4300, "unit": "rpm"}
